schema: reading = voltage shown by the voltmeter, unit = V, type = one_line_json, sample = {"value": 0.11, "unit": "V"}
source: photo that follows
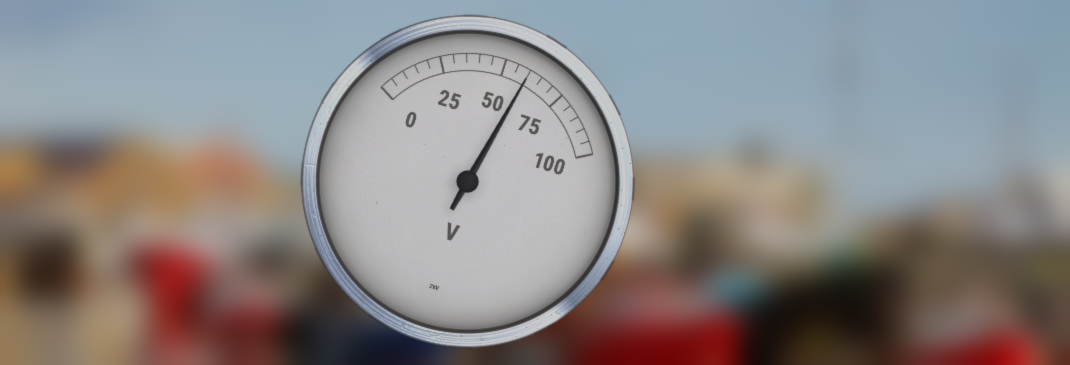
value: {"value": 60, "unit": "V"}
